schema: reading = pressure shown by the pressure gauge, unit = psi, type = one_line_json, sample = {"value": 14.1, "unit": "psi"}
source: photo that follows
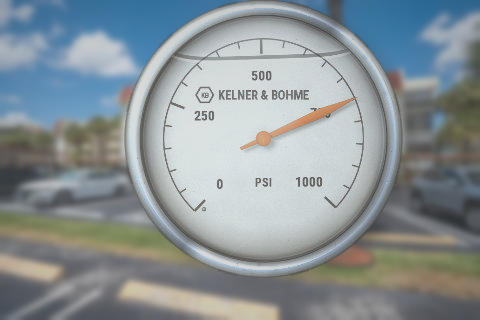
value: {"value": 750, "unit": "psi"}
